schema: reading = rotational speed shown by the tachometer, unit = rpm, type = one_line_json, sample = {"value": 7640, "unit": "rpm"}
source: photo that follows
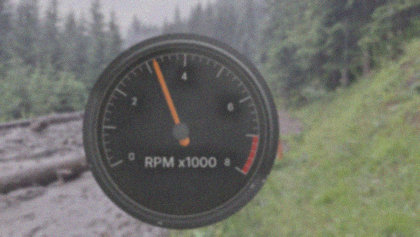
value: {"value": 3200, "unit": "rpm"}
